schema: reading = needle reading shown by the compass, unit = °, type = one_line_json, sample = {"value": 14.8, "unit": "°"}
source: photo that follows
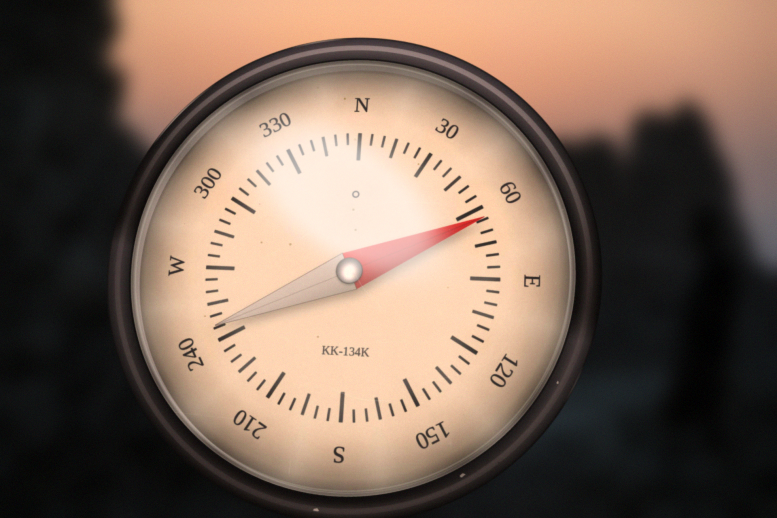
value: {"value": 65, "unit": "°"}
